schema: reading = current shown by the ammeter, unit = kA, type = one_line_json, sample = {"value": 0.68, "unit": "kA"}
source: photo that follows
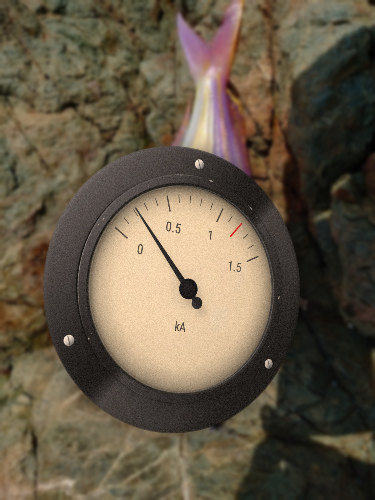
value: {"value": 0.2, "unit": "kA"}
